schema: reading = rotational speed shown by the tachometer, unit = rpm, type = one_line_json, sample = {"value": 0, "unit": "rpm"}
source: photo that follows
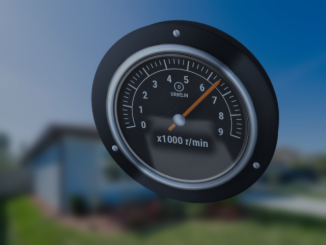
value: {"value": 6400, "unit": "rpm"}
